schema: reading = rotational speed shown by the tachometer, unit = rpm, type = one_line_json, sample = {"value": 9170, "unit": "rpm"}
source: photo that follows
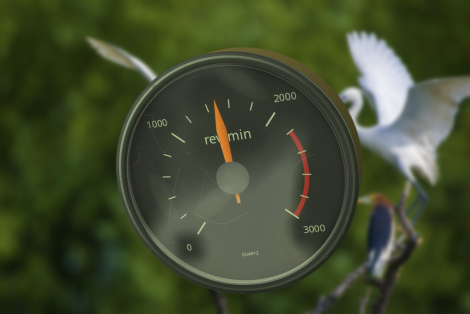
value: {"value": 1500, "unit": "rpm"}
